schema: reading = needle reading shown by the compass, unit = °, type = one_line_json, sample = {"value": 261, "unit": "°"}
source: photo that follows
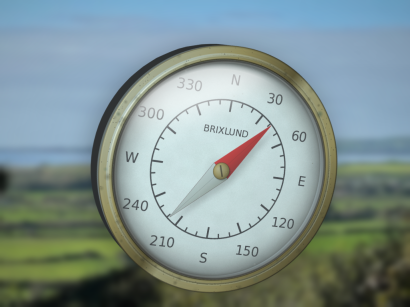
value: {"value": 40, "unit": "°"}
